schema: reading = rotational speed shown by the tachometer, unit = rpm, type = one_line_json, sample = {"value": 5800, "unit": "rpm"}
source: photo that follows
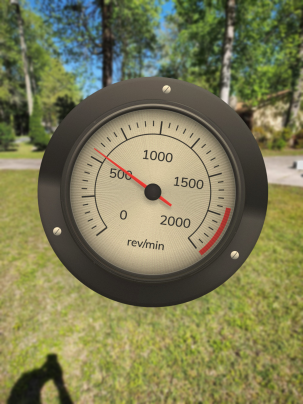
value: {"value": 550, "unit": "rpm"}
